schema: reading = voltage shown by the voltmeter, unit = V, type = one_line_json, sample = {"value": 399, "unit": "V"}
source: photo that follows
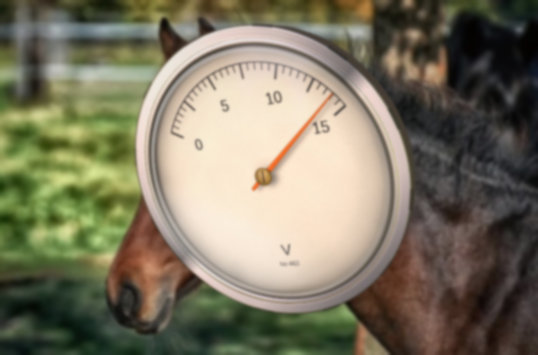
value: {"value": 14, "unit": "V"}
